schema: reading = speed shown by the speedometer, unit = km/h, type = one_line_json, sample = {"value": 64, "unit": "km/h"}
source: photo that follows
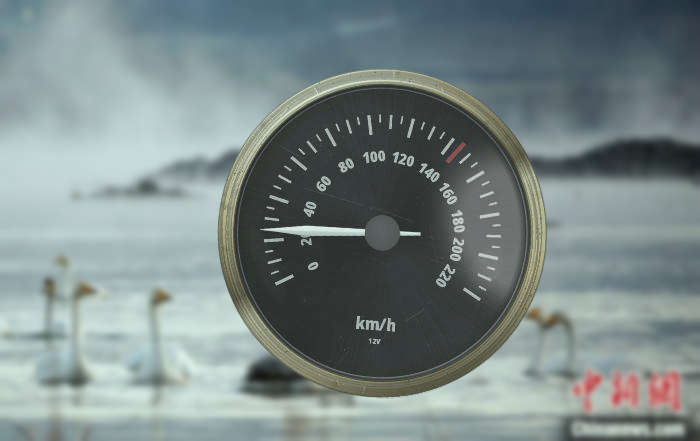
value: {"value": 25, "unit": "km/h"}
